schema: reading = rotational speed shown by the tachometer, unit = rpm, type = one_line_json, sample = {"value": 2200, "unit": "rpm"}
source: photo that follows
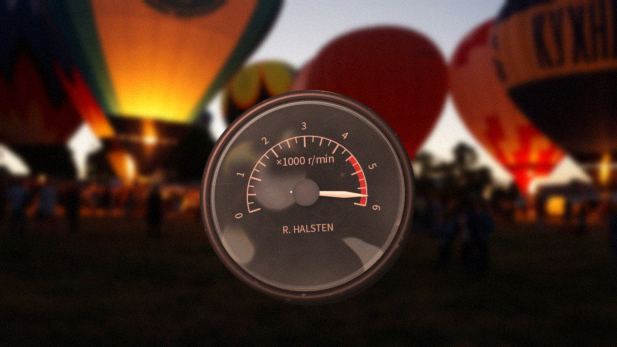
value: {"value": 5750, "unit": "rpm"}
